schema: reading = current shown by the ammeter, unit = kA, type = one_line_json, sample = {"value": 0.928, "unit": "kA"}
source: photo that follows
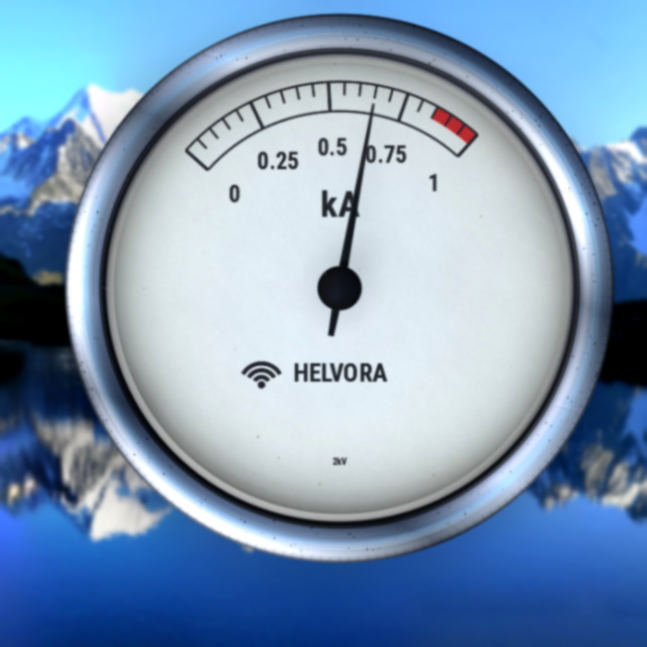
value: {"value": 0.65, "unit": "kA"}
